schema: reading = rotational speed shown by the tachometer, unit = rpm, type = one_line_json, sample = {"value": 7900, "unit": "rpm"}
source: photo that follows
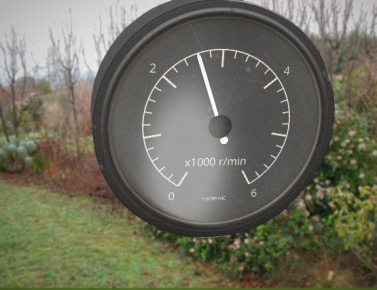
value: {"value": 2600, "unit": "rpm"}
